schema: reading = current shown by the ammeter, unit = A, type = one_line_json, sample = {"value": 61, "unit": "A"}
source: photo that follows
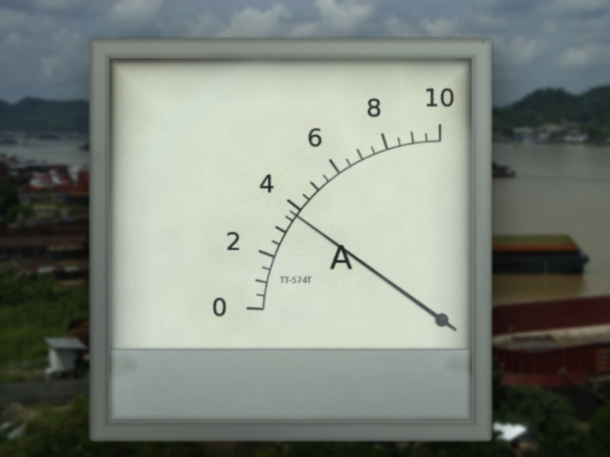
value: {"value": 3.75, "unit": "A"}
